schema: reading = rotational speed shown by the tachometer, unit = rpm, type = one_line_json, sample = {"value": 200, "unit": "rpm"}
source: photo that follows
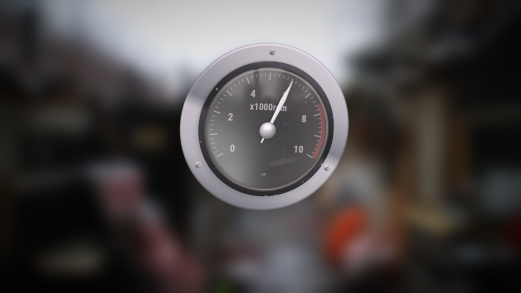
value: {"value": 6000, "unit": "rpm"}
